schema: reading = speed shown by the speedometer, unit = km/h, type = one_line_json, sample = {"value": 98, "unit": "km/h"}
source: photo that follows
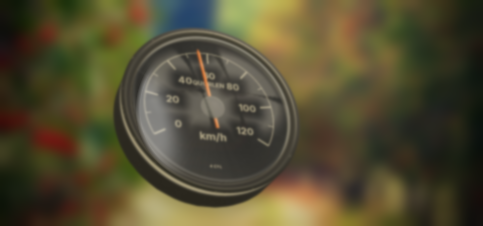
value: {"value": 55, "unit": "km/h"}
